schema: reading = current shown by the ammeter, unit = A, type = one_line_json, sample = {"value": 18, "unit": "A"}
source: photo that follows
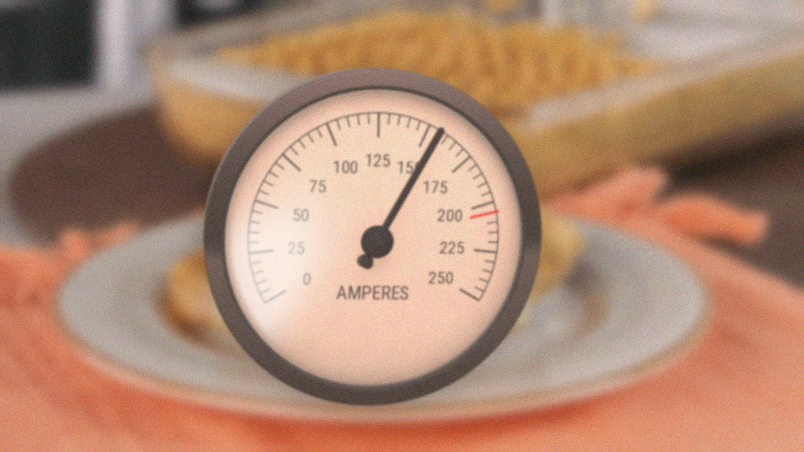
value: {"value": 155, "unit": "A"}
